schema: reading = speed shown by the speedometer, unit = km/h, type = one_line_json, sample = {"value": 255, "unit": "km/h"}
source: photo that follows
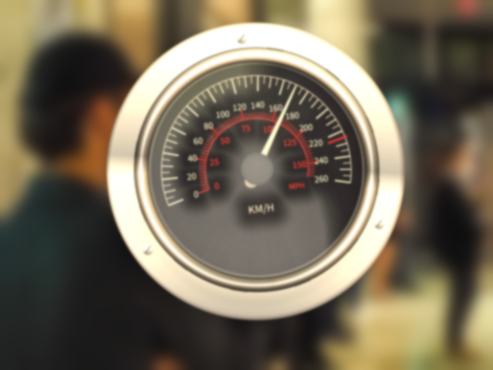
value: {"value": 170, "unit": "km/h"}
